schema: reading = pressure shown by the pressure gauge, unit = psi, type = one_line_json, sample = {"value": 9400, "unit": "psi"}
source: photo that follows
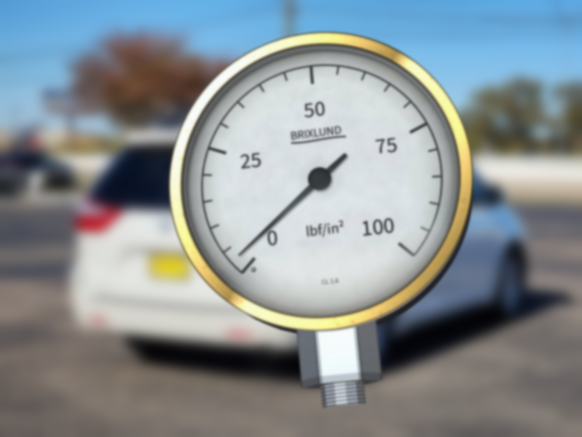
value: {"value": 2.5, "unit": "psi"}
